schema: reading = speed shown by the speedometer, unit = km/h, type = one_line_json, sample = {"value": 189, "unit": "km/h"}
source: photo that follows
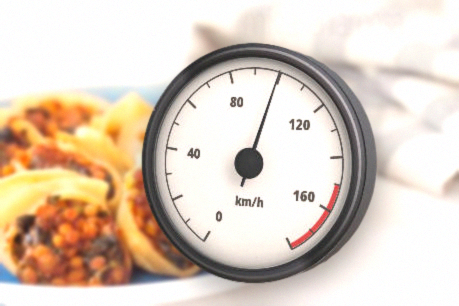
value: {"value": 100, "unit": "km/h"}
